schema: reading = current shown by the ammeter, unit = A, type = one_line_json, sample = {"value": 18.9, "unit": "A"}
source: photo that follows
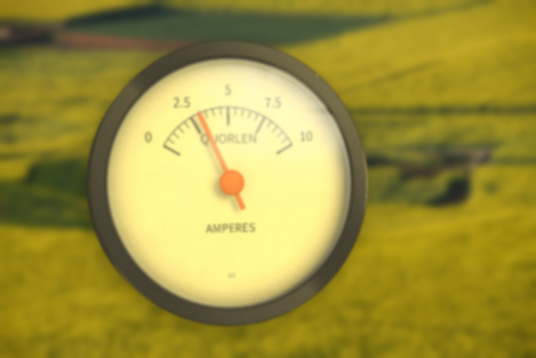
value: {"value": 3, "unit": "A"}
